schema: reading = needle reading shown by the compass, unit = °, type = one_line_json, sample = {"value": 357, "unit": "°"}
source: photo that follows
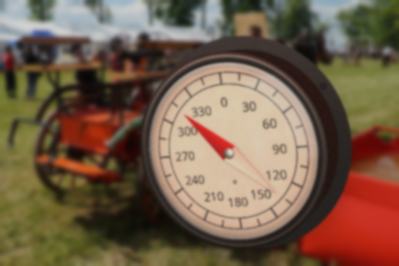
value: {"value": 315, "unit": "°"}
